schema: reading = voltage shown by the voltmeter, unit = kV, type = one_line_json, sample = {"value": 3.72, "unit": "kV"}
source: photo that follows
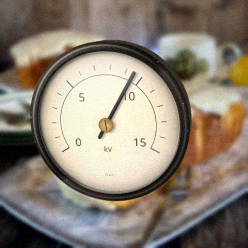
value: {"value": 9.5, "unit": "kV"}
